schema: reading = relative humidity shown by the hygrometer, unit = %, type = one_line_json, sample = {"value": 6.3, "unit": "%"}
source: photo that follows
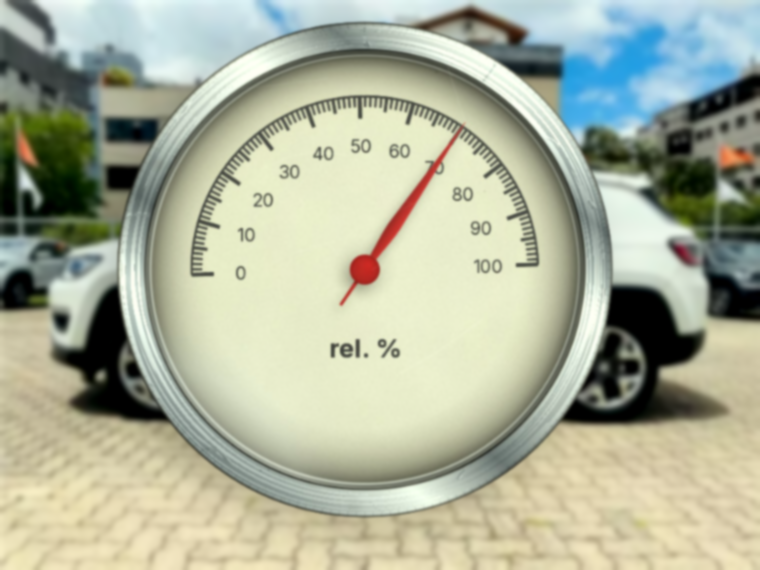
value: {"value": 70, "unit": "%"}
